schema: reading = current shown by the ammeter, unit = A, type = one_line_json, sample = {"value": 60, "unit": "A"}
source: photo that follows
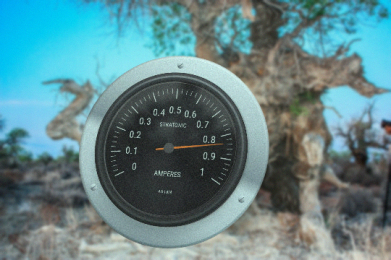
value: {"value": 0.84, "unit": "A"}
